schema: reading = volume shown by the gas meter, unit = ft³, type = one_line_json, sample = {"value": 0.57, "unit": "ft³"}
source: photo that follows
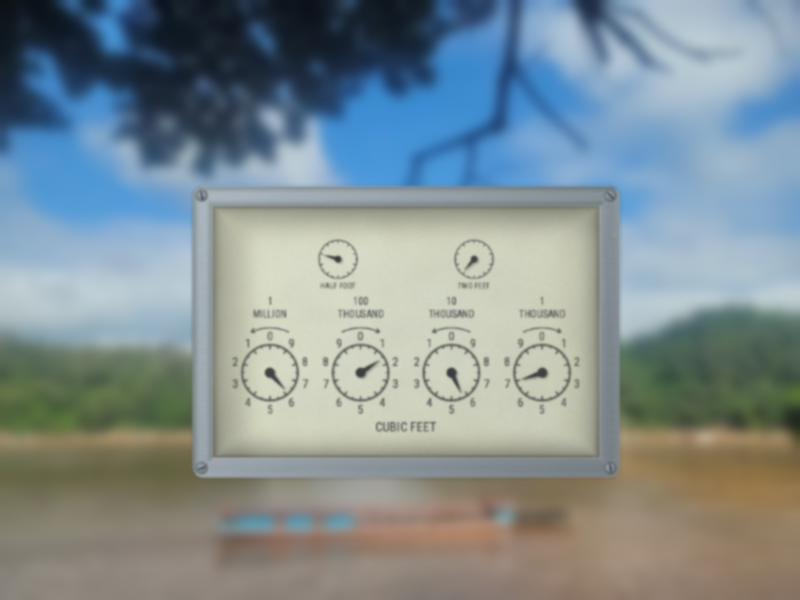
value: {"value": 615700, "unit": "ft³"}
